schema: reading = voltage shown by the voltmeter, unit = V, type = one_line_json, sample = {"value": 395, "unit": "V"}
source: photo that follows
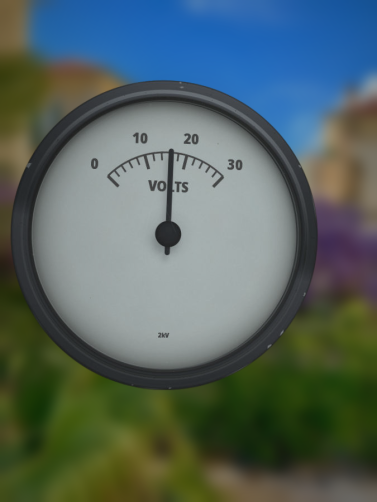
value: {"value": 16, "unit": "V"}
